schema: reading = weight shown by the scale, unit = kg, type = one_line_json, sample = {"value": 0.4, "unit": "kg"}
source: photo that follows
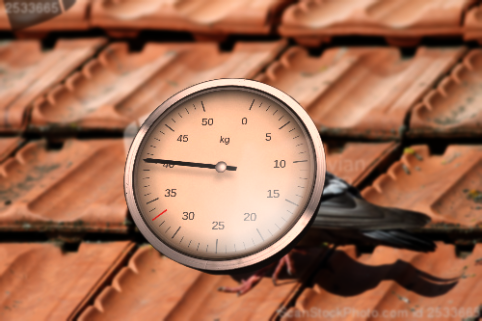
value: {"value": 40, "unit": "kg"}
